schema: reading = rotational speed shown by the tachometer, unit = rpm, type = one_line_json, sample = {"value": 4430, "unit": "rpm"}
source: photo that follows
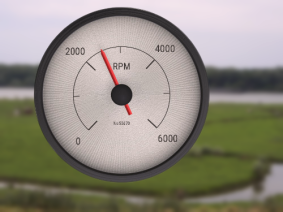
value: {"value": 2500, "unit": "rpm"}
